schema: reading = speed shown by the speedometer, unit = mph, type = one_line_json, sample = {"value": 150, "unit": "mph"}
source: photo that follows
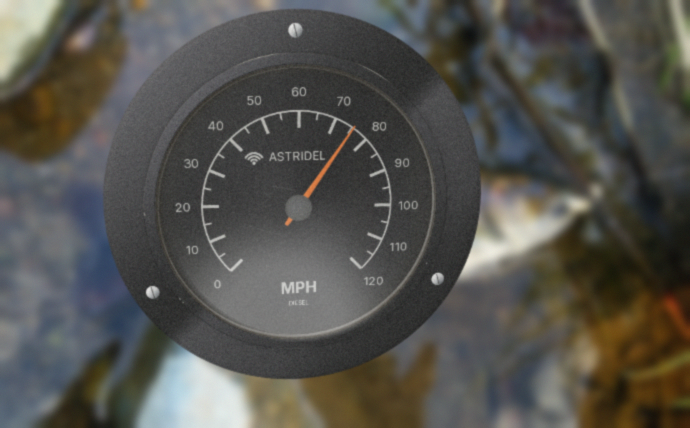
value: {"value": 75, "unit": "mph"}
